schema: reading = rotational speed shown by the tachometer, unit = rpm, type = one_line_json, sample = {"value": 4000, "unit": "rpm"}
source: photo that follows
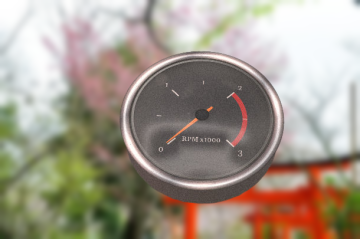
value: {"value": 0, "unit": "rpm"}
